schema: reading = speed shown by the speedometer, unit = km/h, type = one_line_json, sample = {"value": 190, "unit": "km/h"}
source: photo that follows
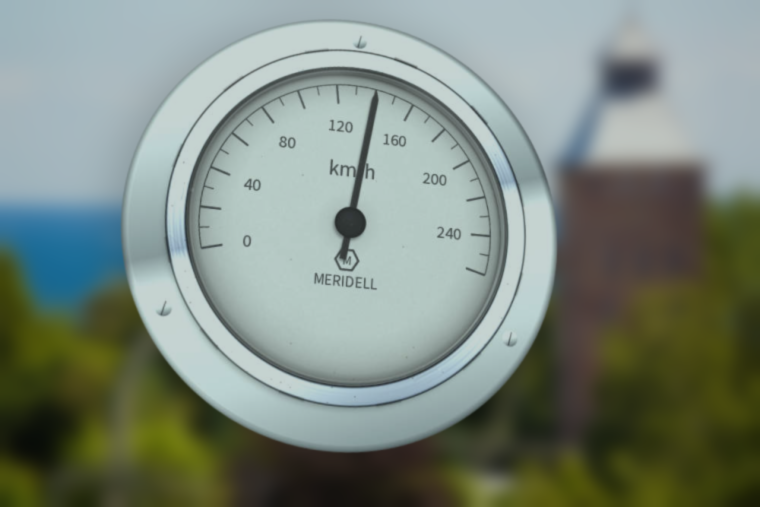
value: {"value": 140, "unit": "km/h"}
